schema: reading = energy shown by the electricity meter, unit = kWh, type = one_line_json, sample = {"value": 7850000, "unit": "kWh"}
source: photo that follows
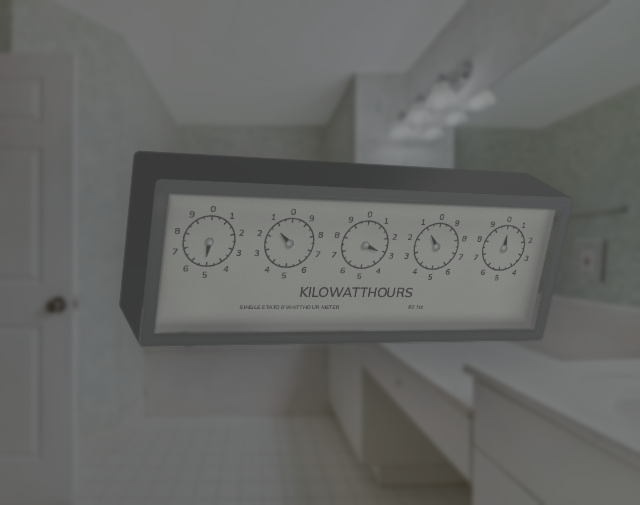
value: {"value": 51310, "unit": "kWh"}
